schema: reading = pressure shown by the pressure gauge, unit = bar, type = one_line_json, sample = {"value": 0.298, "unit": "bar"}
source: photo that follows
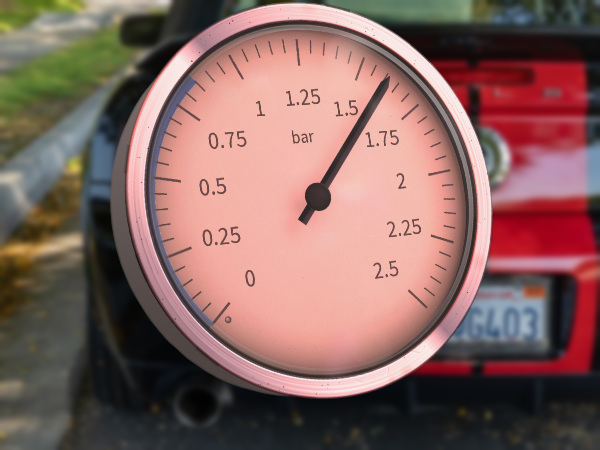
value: {"value": 1.6, "unit": "bar"}
